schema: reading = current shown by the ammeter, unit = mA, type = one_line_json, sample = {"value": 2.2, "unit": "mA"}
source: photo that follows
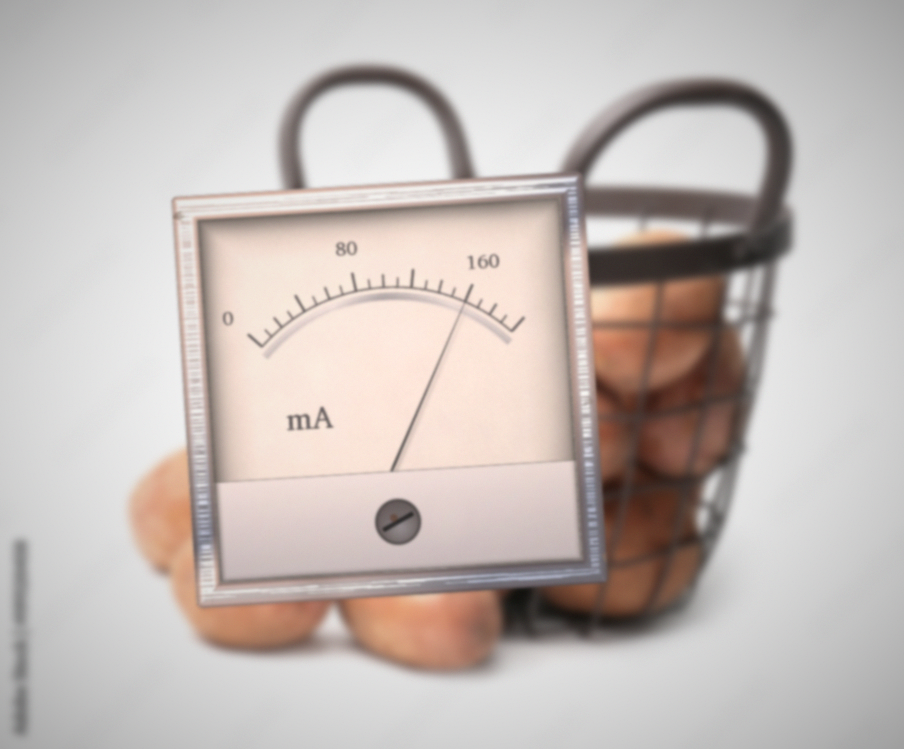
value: {"value": 160, "unit": "mA"}
